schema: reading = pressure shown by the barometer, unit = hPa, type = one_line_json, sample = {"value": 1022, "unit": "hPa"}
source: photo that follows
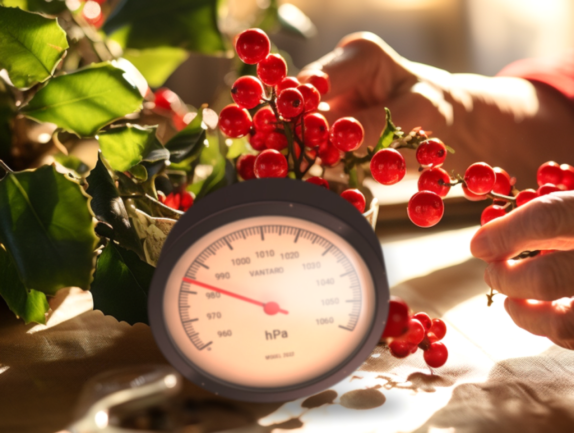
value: {"value": 985, "unit": "hPa"}
